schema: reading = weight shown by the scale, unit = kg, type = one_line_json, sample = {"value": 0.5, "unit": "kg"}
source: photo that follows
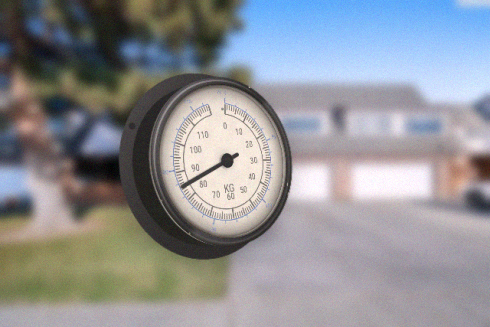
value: {"value": 85, "unit": "kg"}
